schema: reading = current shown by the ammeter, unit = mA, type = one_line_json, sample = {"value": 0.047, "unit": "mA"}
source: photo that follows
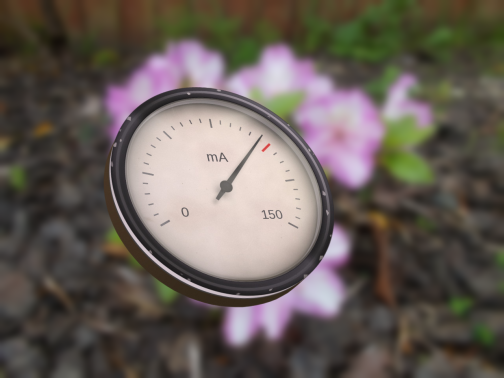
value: {"value": 100, "unit": "mA"}
